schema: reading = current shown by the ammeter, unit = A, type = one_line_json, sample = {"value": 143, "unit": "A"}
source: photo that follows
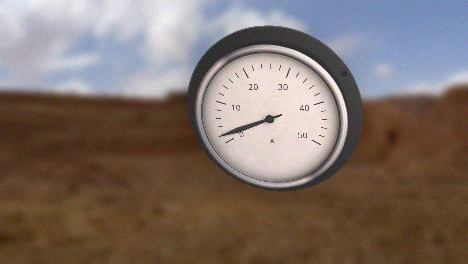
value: {"value": 2, "unit": "A"}
